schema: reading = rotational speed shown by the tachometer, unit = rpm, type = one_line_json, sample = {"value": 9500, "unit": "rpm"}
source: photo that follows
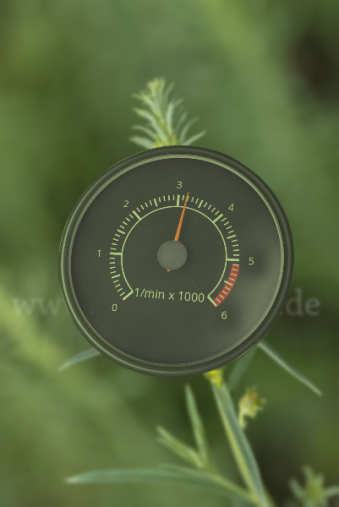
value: {"value": 3200, "unit": "rpm"}
